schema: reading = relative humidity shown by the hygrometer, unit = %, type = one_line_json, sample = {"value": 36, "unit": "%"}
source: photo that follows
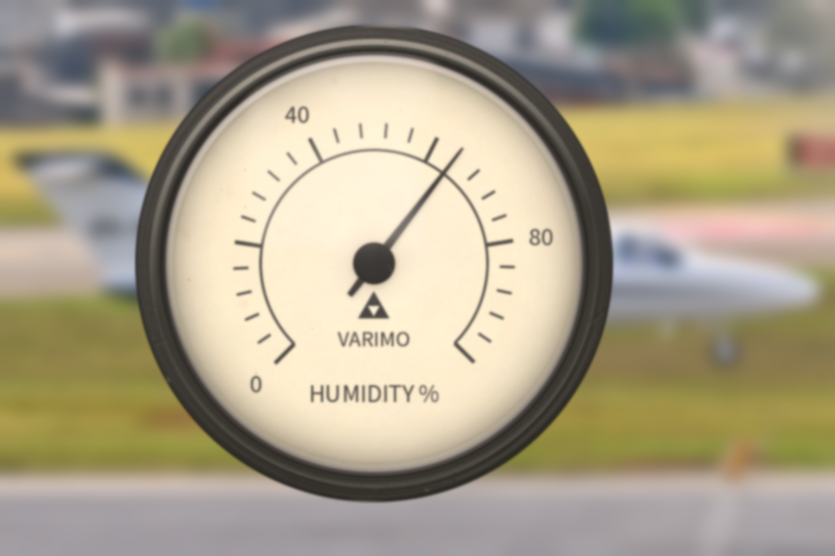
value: {"value": 64, "unit": "%"}
